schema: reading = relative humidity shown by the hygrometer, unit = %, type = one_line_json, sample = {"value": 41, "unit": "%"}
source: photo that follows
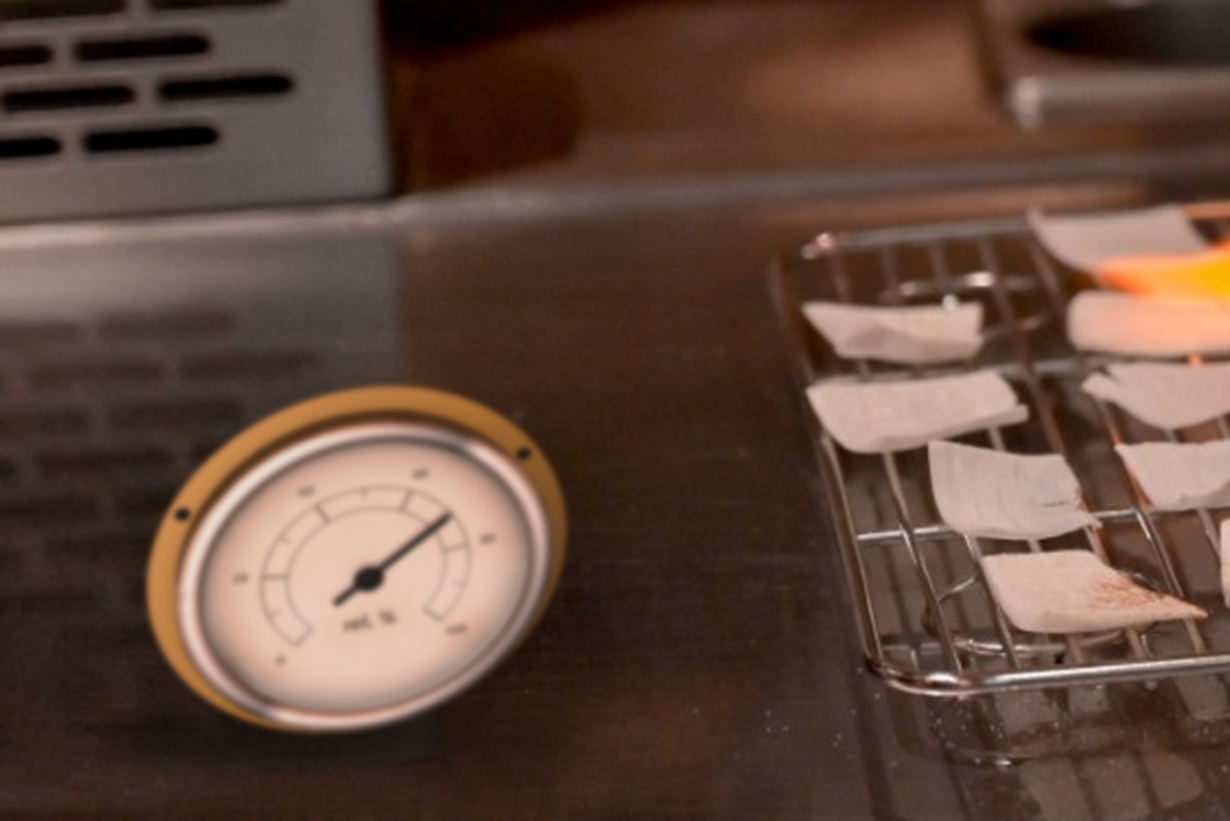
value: {"value": 70, "unit": "%"}
